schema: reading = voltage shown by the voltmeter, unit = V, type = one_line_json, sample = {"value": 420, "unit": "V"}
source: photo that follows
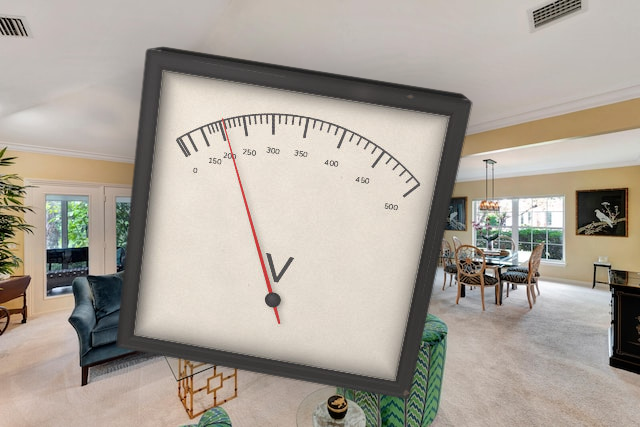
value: {"value": 210, "unit": "V"}
